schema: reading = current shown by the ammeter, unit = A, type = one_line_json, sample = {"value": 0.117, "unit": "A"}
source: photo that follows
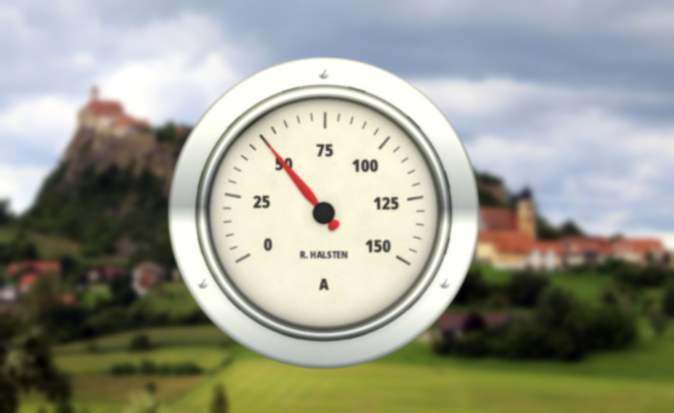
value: {"value": 50, "unit": "A"}
